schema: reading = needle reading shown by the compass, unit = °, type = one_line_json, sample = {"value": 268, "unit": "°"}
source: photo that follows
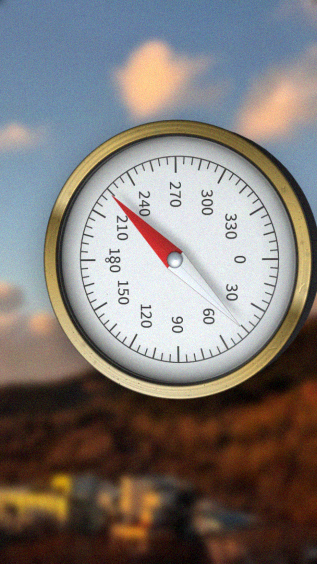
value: {"value": 225, "unit": "°"}
